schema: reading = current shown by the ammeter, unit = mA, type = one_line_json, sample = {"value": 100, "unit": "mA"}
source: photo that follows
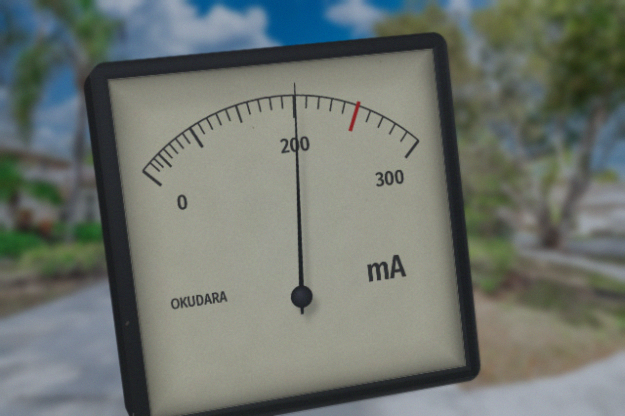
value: {"value": 200, "unit": "mA"}
